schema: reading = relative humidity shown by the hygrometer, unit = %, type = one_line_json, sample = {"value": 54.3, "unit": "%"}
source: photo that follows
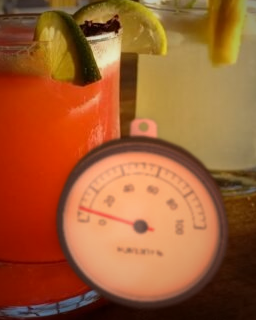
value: {"value": 8, "unit": "%"}
